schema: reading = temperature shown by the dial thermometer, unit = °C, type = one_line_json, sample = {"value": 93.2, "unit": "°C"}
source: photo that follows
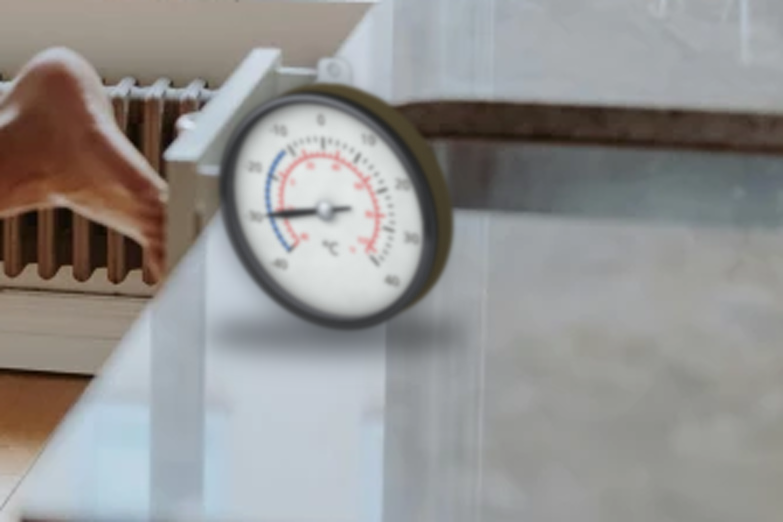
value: {"value": -30, "unit": "°C"}
